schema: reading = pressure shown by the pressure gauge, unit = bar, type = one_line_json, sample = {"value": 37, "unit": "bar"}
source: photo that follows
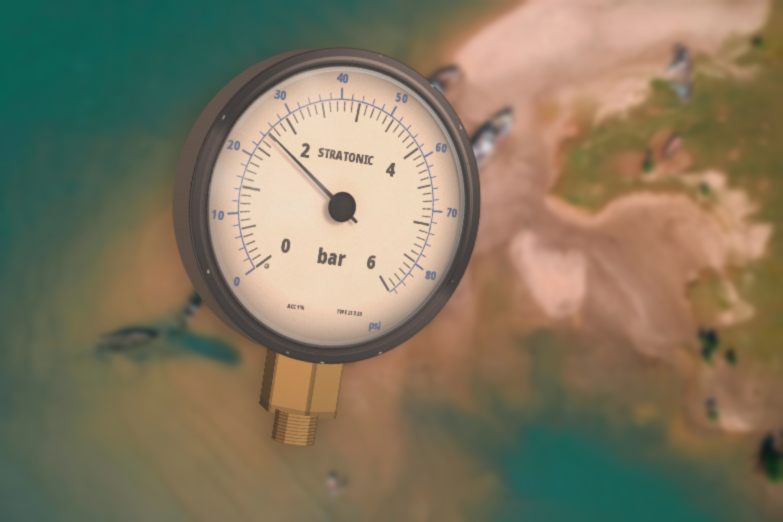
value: {"value": 1.7, "unit": "bar"}
